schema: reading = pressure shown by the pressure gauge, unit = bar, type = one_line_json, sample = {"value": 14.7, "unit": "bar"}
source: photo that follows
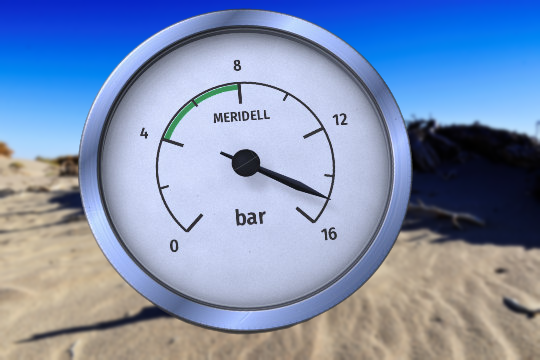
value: {"value": 15, "unit": "bar"}
